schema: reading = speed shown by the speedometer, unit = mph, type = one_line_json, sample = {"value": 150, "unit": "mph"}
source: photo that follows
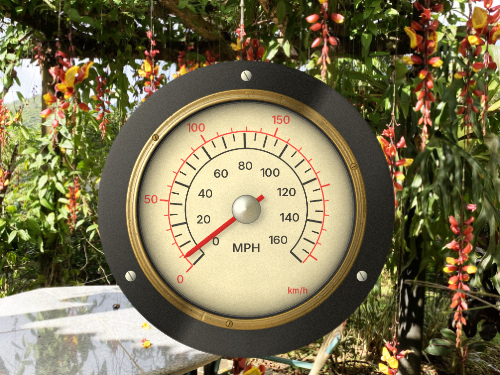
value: {"value": 5, "unit": "mph"}
